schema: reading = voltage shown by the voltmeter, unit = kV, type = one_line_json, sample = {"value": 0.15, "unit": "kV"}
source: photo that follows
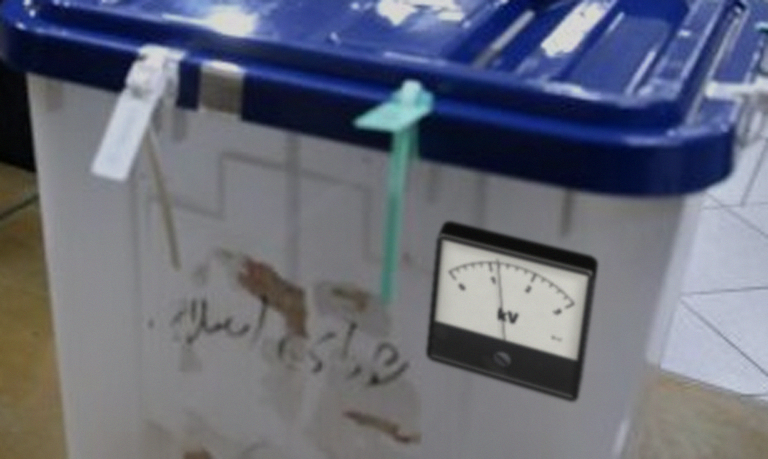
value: {"value": 1.2, "unit": "kV"}
